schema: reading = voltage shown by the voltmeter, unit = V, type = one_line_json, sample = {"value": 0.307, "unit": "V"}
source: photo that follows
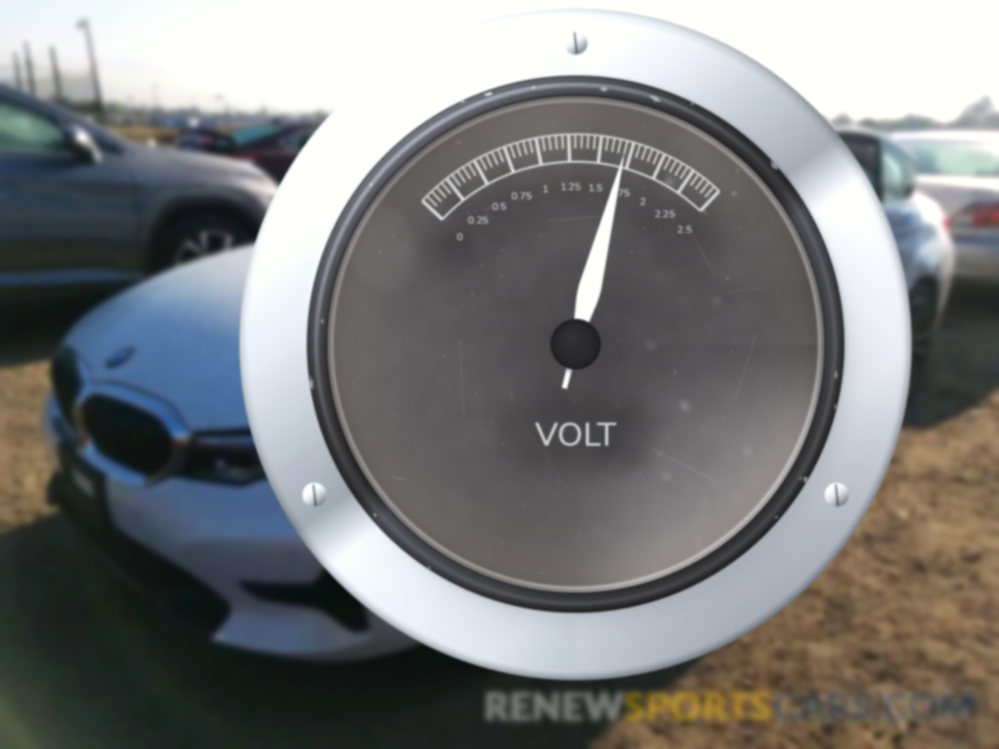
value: {"value": 1.7, "unit": "V"}
